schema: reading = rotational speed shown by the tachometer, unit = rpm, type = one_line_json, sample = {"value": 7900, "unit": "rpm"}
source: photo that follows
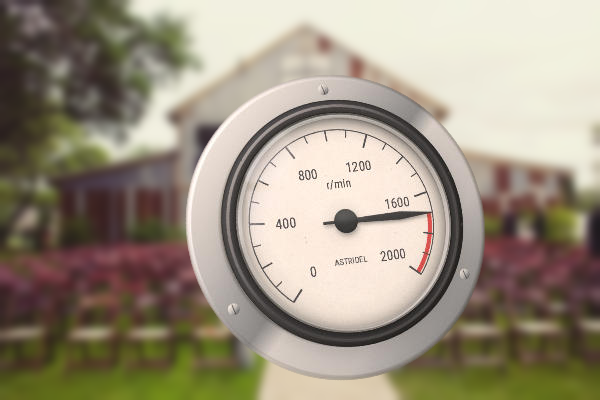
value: {"value": 1700, "unit": "rpm"}
